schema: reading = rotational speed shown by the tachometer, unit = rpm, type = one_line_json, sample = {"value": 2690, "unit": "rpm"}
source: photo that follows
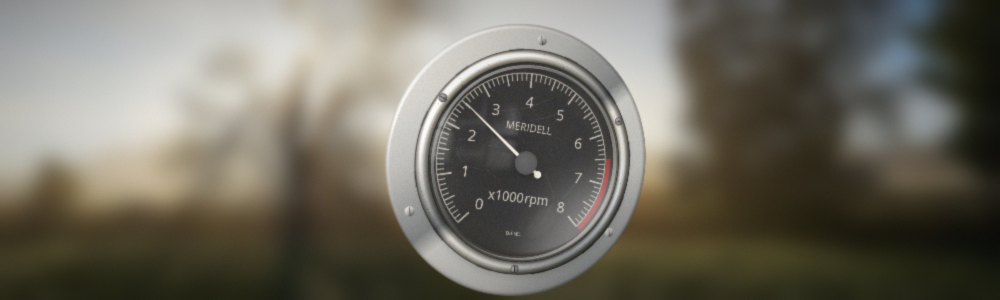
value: {"value": 2500, "unit": "rpm"}
